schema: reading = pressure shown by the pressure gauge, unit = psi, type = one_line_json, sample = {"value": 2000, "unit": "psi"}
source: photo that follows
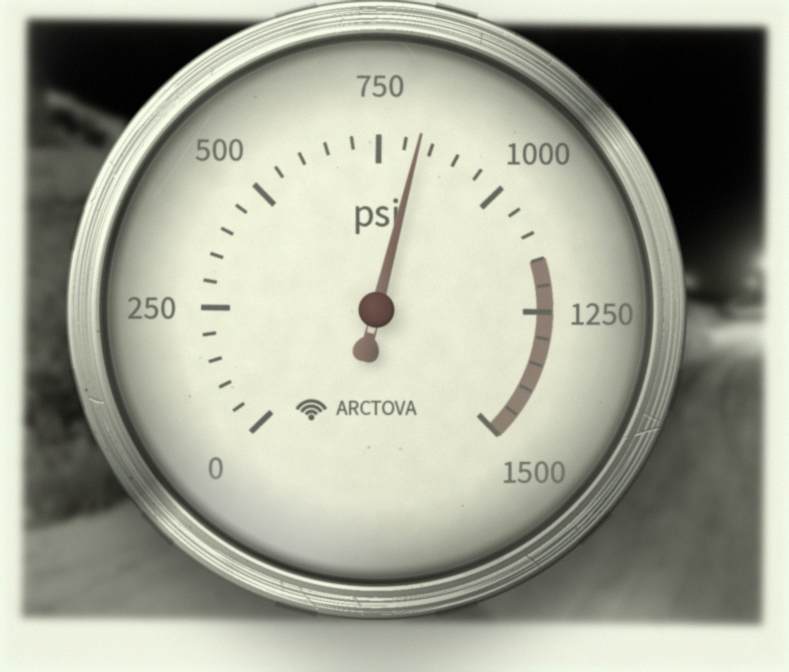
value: {"value": 825, "unit": "psi"}
